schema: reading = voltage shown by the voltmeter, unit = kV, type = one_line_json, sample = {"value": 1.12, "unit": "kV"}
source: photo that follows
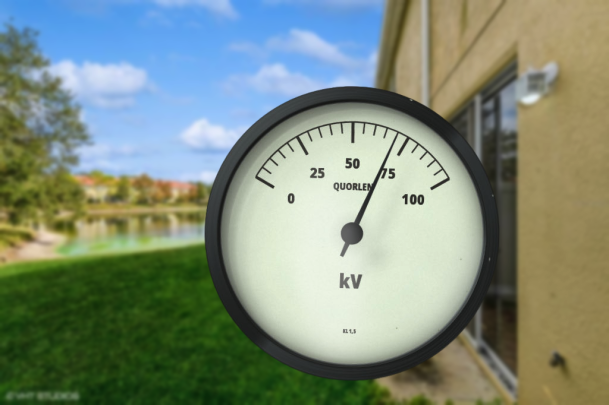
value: {"value": 70, "unit": "kV"}
